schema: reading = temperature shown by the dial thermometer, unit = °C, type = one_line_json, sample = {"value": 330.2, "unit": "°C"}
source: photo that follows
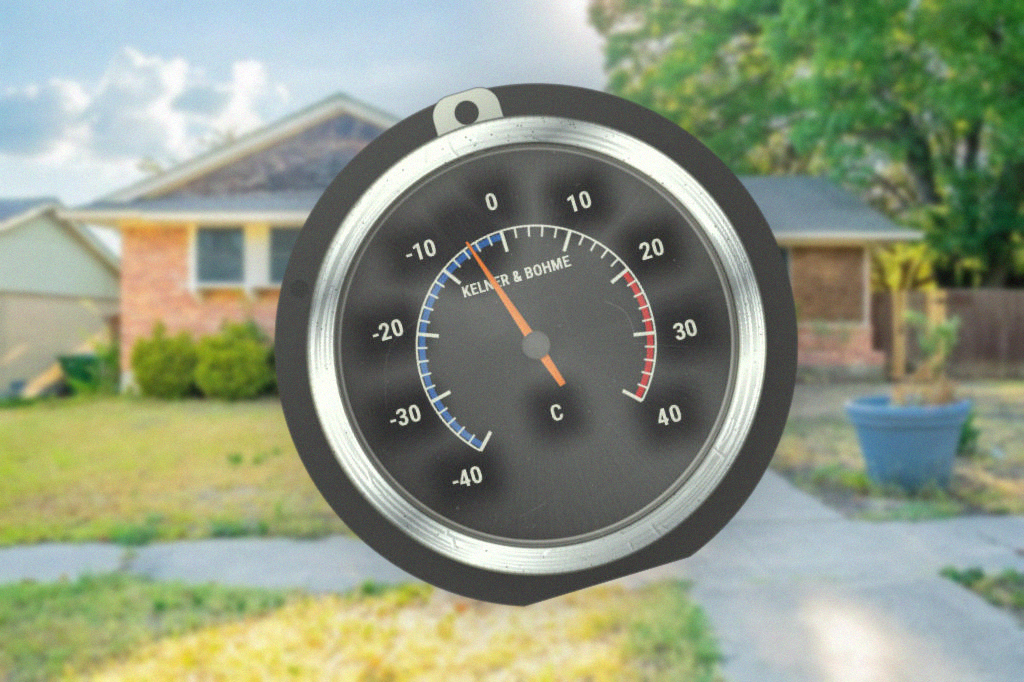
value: {"value": -5, "unit": "°C"}
